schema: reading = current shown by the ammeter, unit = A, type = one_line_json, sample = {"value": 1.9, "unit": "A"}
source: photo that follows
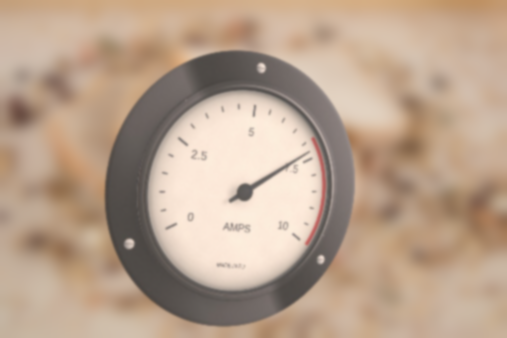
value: {"value": 7.25, "unit": "A"}
